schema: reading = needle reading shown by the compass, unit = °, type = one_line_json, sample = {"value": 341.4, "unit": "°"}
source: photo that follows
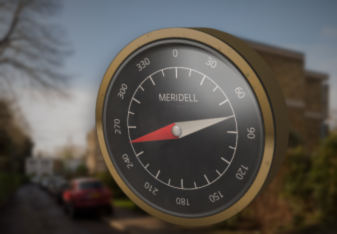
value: {"value": 255, "unit": "°"}
